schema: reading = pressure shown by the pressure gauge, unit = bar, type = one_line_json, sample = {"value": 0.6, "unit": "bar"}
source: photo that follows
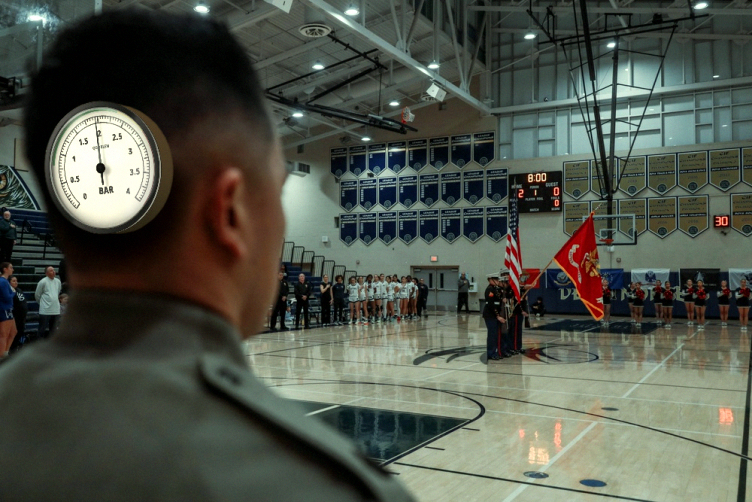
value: {"value": 2, "unit": "bar"}
